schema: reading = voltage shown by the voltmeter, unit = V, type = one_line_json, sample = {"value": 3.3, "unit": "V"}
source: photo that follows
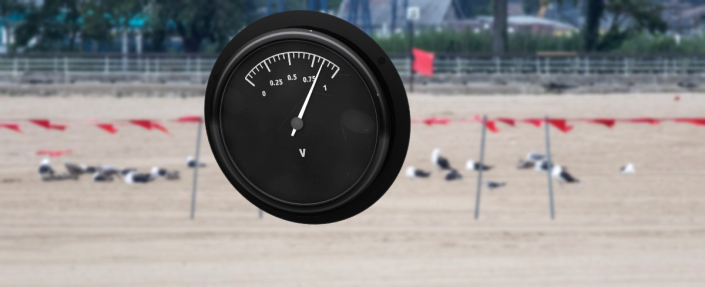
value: {"value": 0.85, "unit": "V"}
